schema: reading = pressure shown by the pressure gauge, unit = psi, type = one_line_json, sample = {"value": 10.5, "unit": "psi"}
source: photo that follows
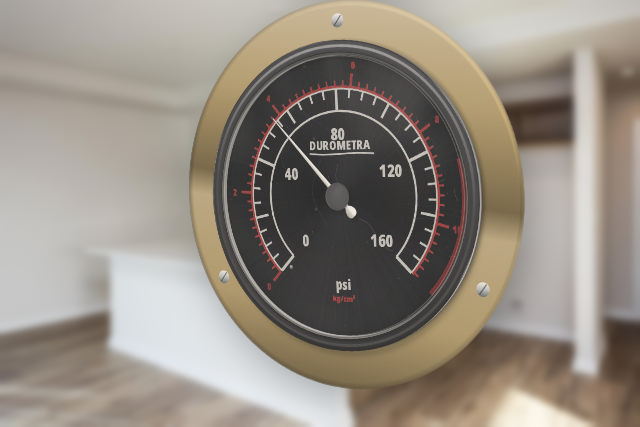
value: {"value": 55, "unit": "psi"}
